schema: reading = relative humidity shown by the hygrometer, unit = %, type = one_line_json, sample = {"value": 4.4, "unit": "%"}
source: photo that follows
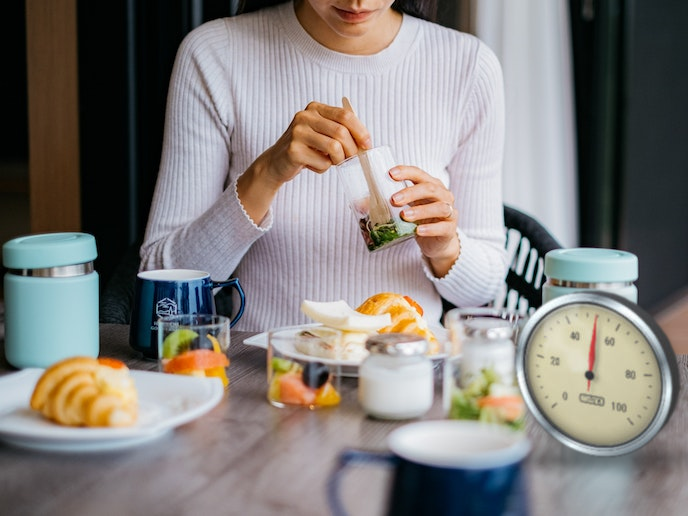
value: {"value": 52, "unit": "%"}
